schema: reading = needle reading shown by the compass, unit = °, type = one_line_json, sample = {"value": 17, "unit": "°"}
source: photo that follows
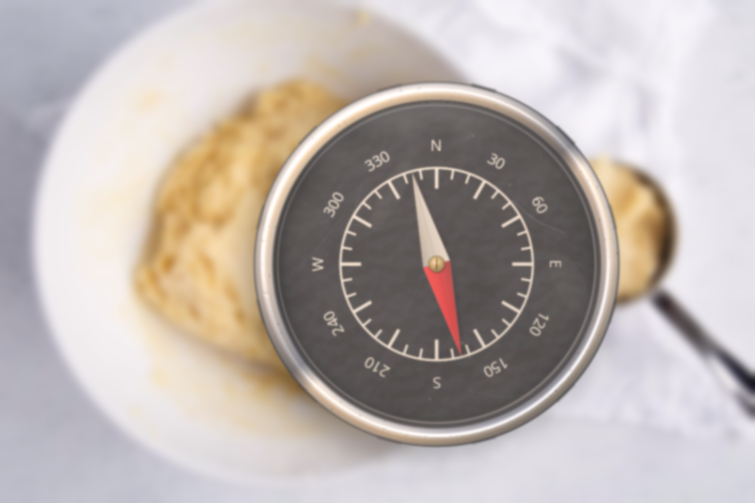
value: {"value": 165, "unit": "°"}
